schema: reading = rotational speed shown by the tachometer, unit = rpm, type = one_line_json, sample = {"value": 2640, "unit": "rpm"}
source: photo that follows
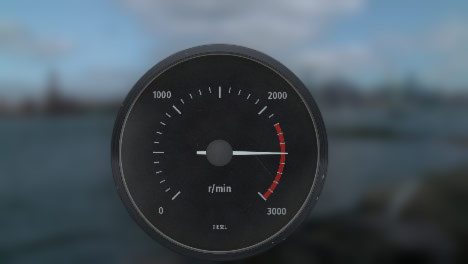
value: {"value": 2500, "unit": "rpm"}
